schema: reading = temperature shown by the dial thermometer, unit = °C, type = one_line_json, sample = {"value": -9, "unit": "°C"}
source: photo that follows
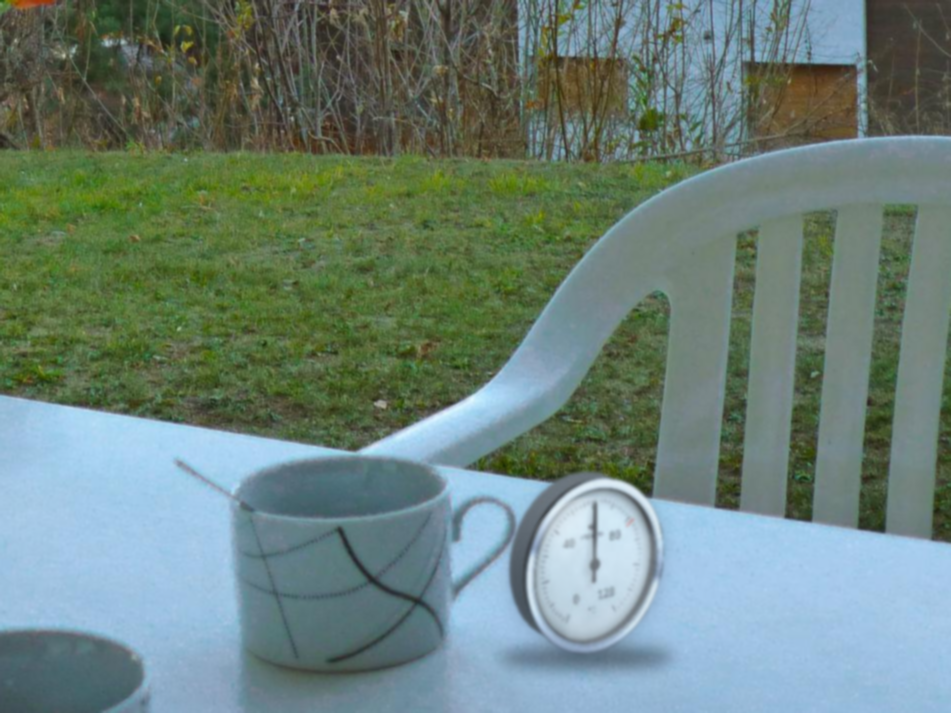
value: {"value": 60, "unit": "°C"}
